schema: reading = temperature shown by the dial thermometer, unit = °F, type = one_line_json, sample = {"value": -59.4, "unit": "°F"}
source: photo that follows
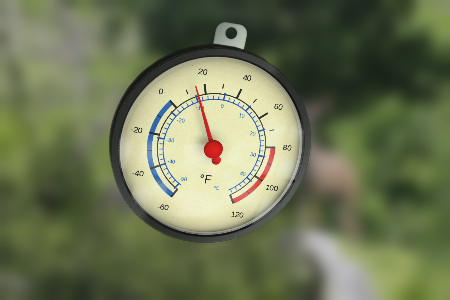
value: {"value": 15, "unit": "°F"}
